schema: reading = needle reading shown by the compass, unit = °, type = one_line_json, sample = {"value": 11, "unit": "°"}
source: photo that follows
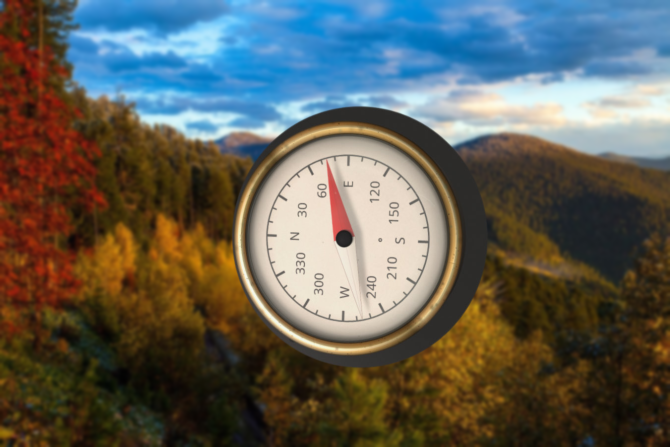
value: {"value": 75, "unit": "°"}
